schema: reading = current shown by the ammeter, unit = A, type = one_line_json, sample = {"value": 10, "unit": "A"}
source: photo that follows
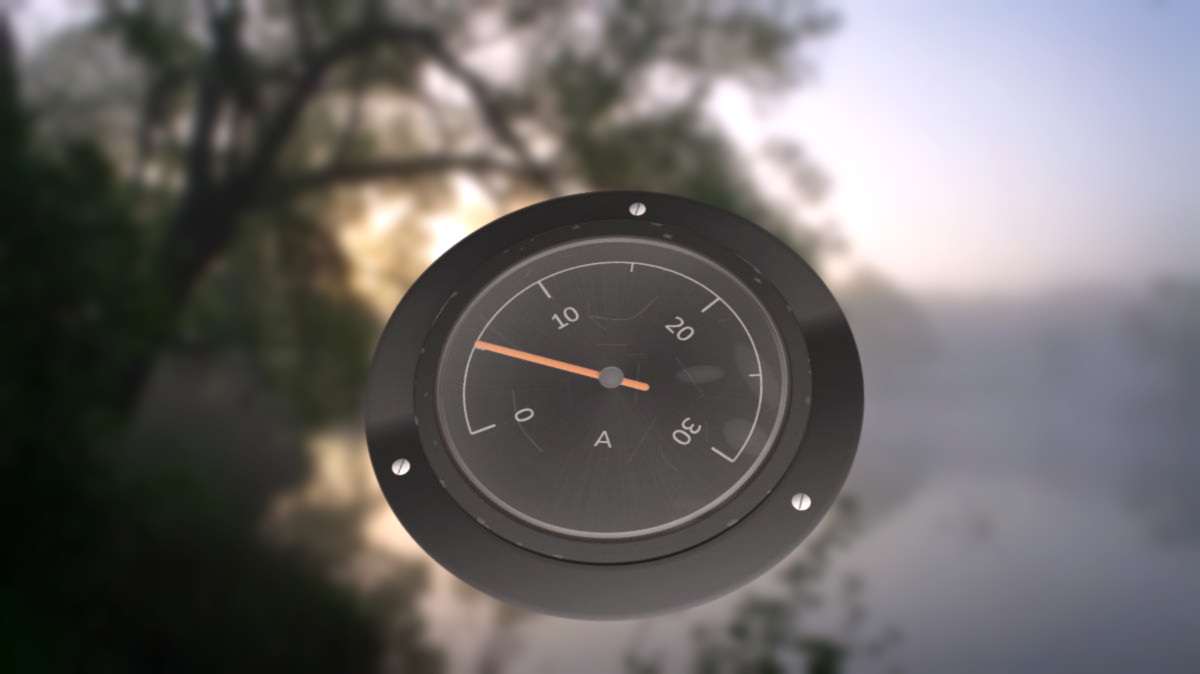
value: {"value": 5, "unit": "A"}
